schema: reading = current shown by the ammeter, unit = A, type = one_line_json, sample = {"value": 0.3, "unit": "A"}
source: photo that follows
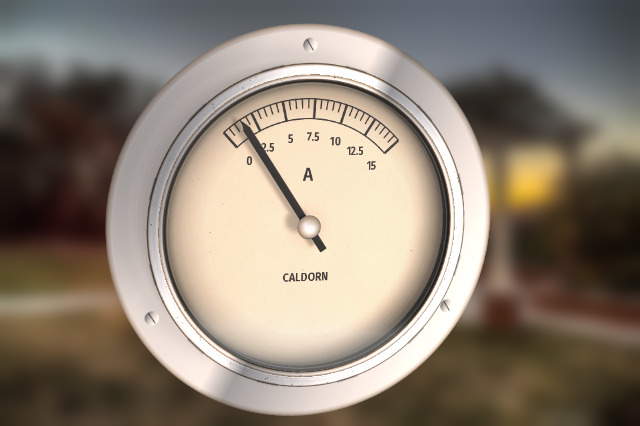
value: {"value": 1.5, "unit": "A"}
